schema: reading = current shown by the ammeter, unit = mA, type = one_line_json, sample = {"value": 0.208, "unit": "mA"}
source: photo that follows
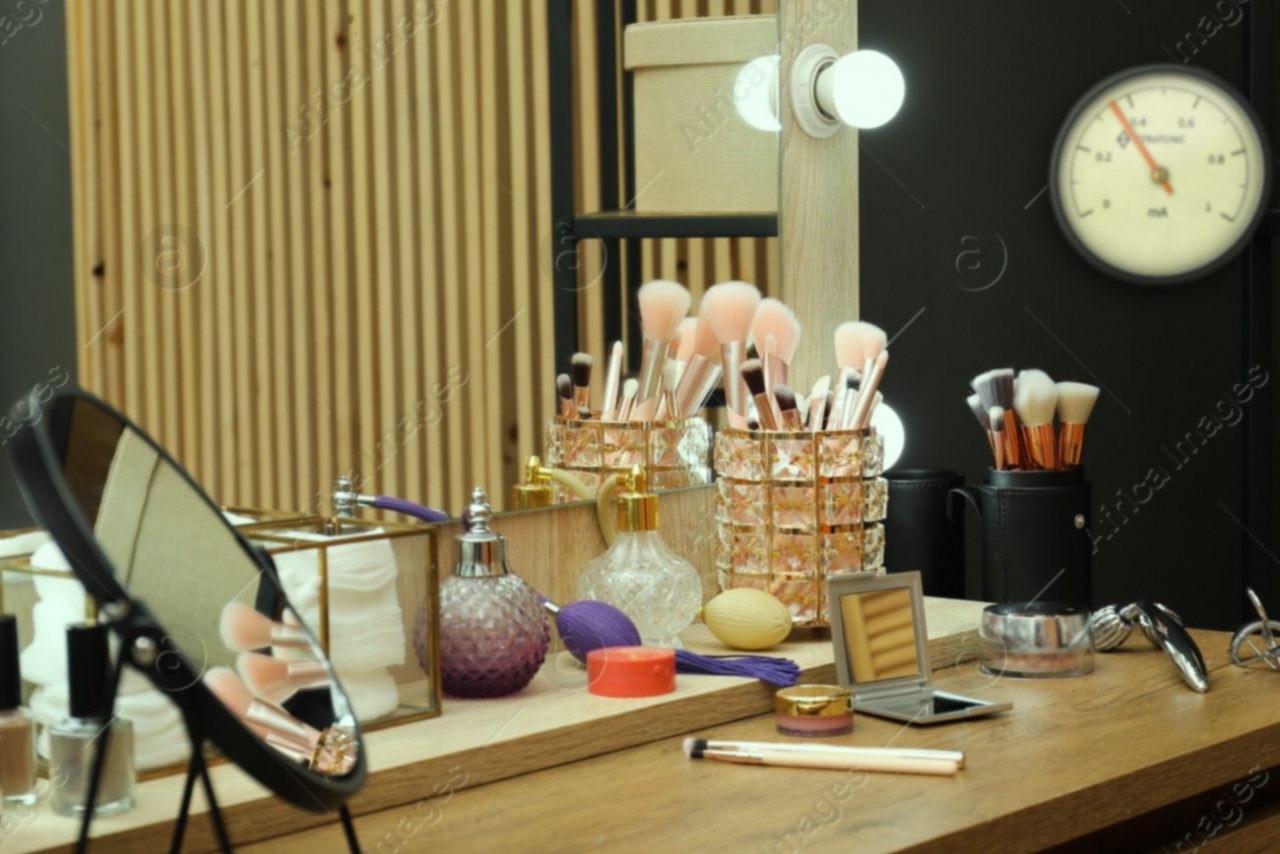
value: {"value": 0.35, "unit": "mA"}
